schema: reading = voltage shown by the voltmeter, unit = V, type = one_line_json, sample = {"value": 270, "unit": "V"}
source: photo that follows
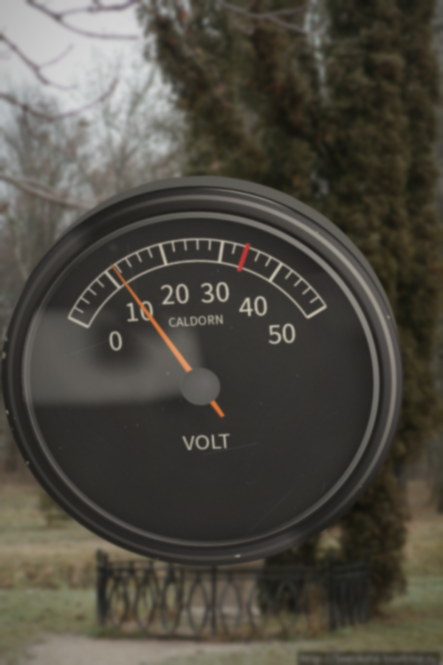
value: {"value": 12, "unit": "V"}
